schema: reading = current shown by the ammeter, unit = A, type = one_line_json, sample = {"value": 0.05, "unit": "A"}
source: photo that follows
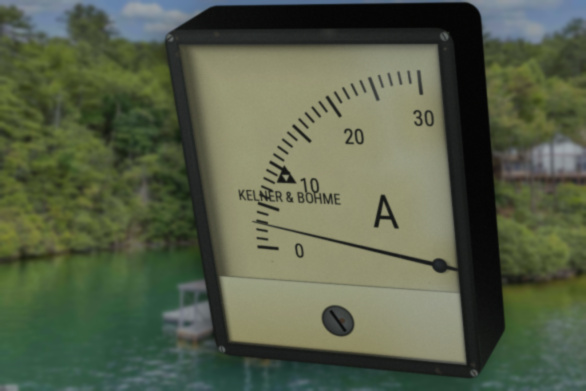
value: {"value": 3, "unit": "A"}
